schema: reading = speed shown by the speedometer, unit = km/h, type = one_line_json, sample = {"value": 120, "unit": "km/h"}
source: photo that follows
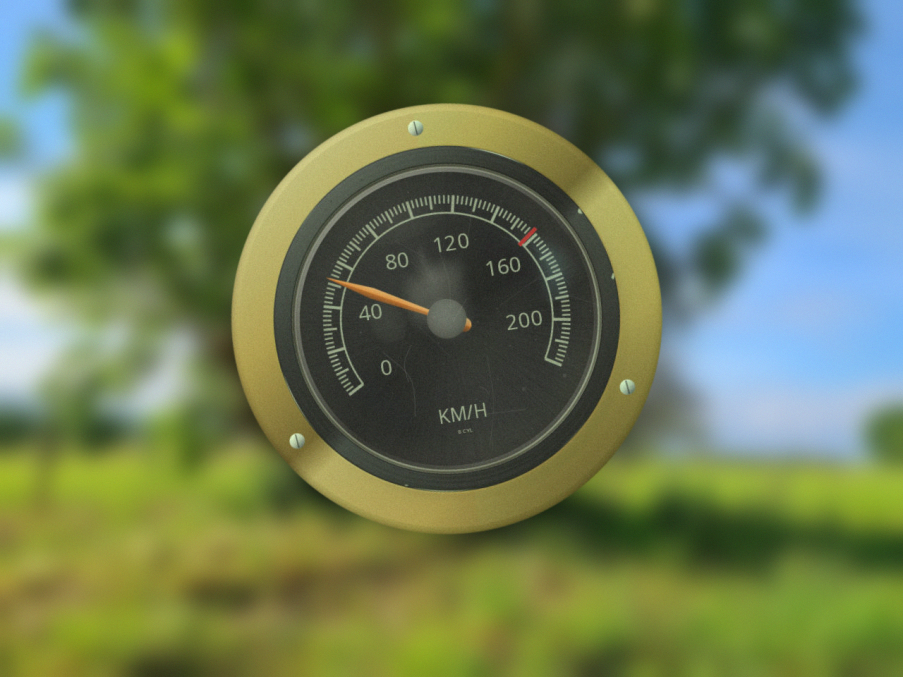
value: {"value": 52, "unit": "km/h"}
